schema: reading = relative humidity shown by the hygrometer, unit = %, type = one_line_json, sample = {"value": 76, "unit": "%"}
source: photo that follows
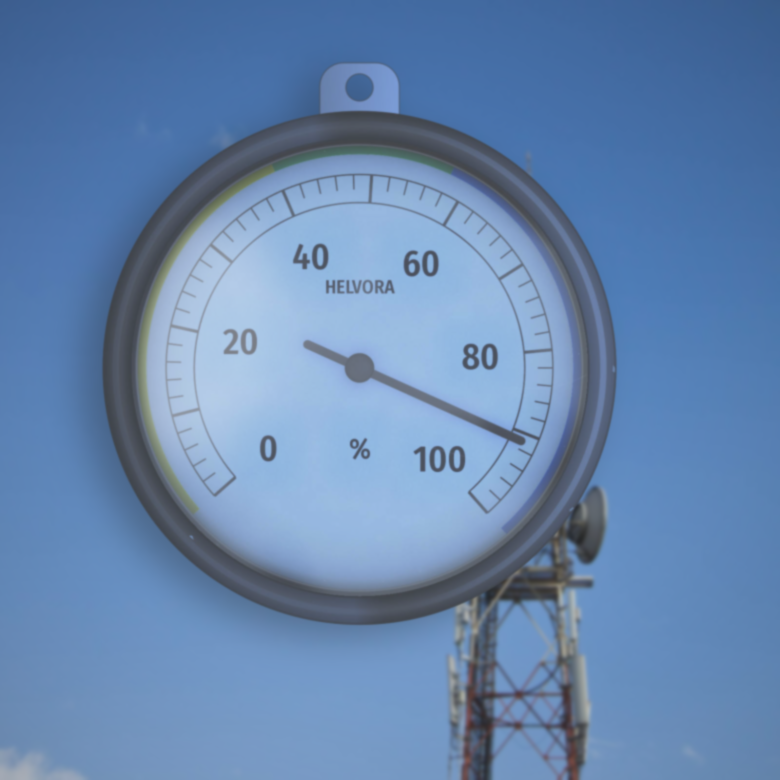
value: {"value": 91, "unit": "%"}
